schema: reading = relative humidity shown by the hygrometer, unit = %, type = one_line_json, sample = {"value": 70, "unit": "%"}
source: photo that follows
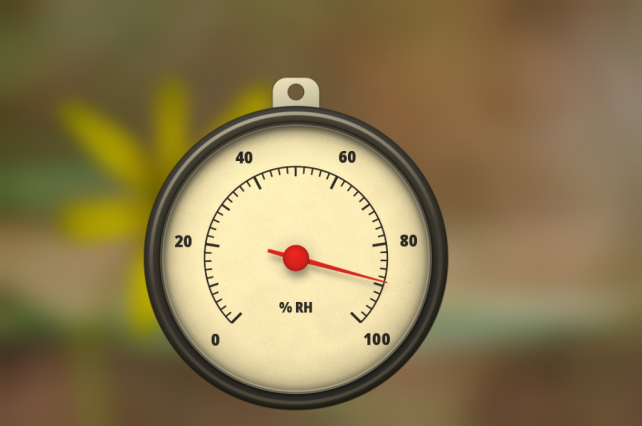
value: {"value": 89, "unit": "%"}
